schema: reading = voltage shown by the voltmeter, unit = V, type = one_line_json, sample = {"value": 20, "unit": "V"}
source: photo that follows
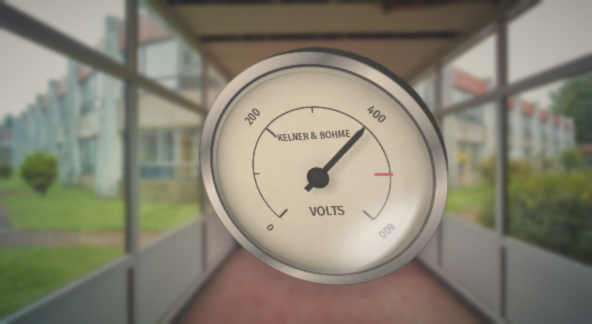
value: {"value": 400, "unit": "V"}
